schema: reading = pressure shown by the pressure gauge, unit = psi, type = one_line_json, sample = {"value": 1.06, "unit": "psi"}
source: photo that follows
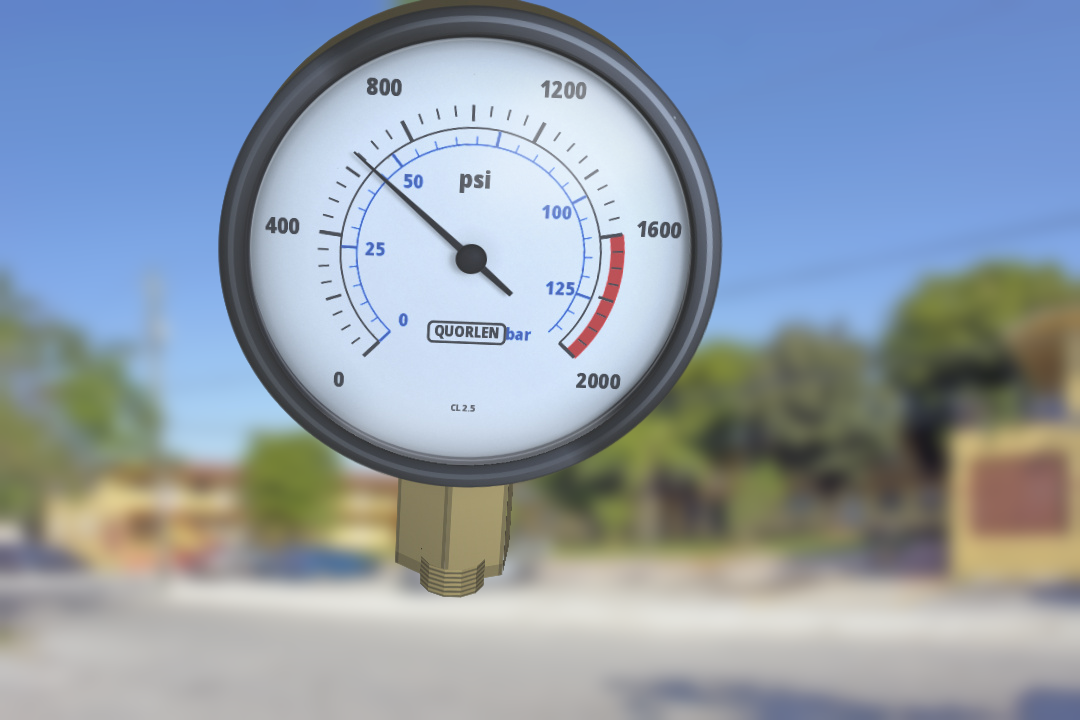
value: {"value": 650, "unit": "psi"}
